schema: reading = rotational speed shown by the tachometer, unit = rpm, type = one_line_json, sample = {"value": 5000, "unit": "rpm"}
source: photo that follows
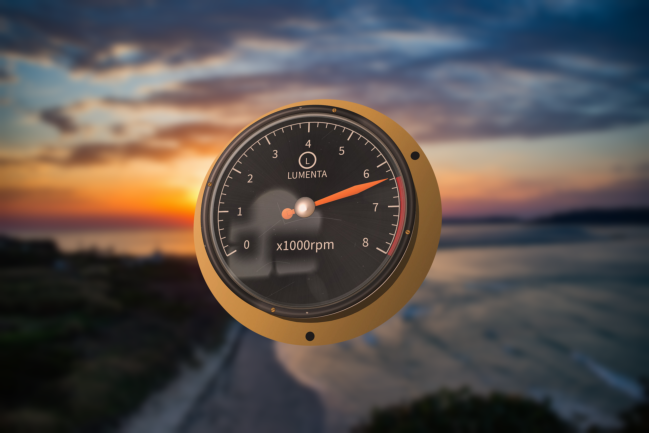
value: {"value": 6400, "unit": "rpm"}
